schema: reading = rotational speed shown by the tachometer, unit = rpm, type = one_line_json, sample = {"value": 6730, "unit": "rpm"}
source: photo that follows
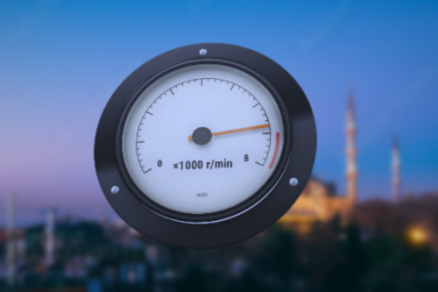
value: {"value": 6800, "unit": "rpm"}
